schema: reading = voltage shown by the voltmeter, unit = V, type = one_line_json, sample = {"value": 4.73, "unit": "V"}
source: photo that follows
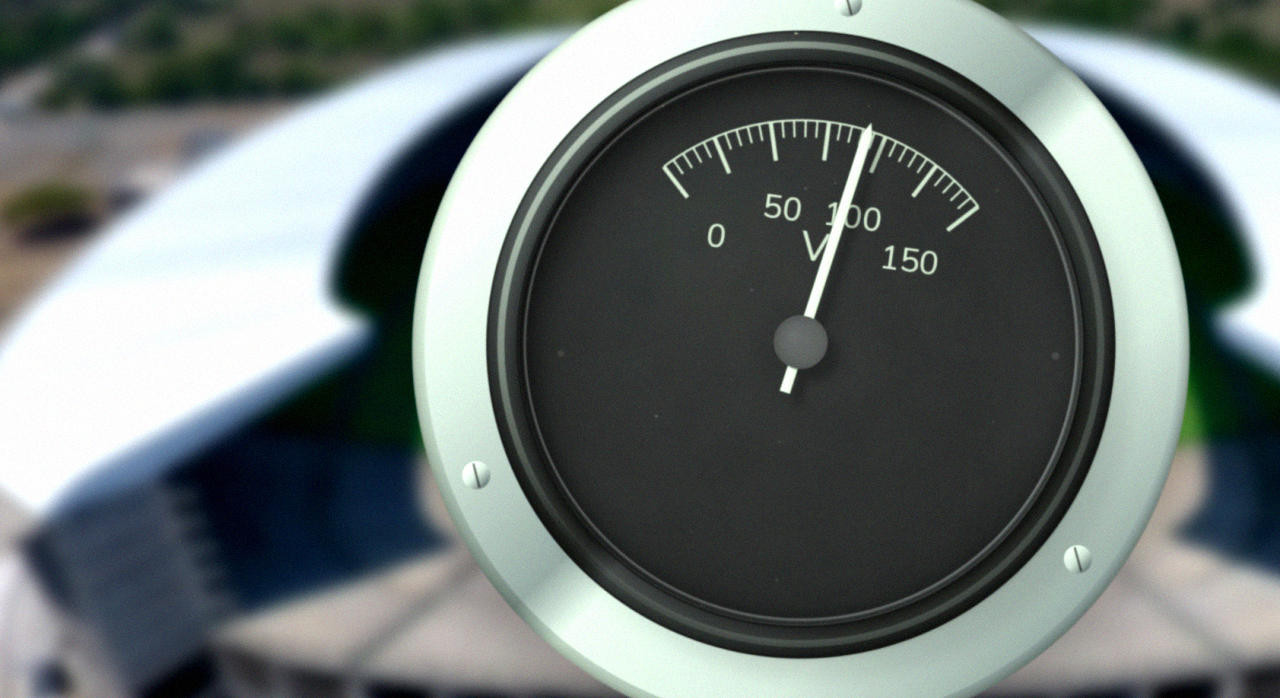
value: {"value": 92.5, "unit": "V"}
